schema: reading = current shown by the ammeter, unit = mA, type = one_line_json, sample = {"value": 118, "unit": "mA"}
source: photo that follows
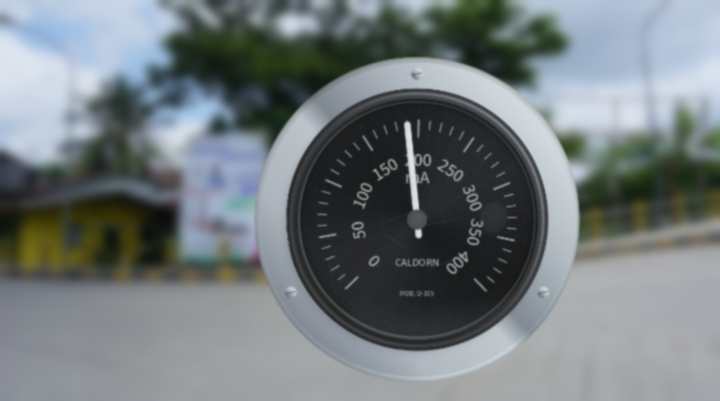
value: {"value": 190, "unit": "mA"}
